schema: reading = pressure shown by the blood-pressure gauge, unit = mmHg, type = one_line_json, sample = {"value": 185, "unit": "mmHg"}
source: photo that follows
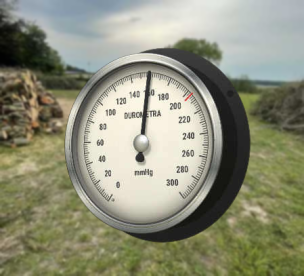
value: {"value": 160, "unit": "mmHg"}
